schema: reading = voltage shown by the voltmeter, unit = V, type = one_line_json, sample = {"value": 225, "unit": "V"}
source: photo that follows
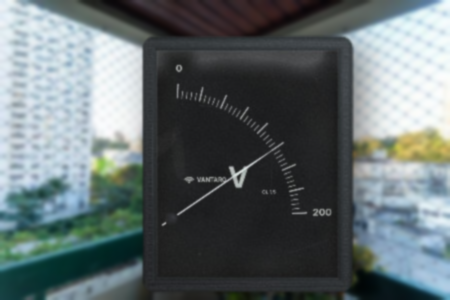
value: {"value": 125, "unit": "V"}
